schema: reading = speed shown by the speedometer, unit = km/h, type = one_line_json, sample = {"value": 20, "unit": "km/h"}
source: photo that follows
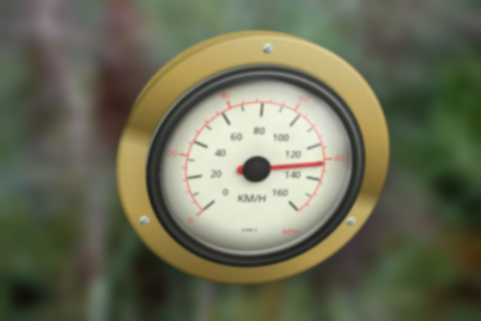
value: {"value": 130, "unit": "km/h"}
